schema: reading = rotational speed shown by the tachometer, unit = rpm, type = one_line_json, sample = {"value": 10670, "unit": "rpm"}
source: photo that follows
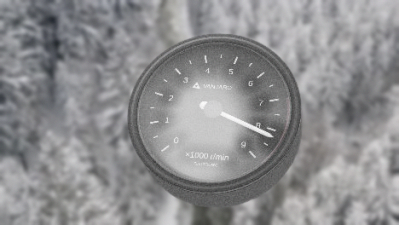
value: {"value": 8250, "unit": "rpm"}
